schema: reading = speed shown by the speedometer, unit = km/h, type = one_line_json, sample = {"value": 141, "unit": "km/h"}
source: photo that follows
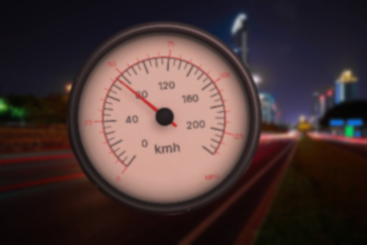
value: {"value": 75, "unit": "km/h"}
